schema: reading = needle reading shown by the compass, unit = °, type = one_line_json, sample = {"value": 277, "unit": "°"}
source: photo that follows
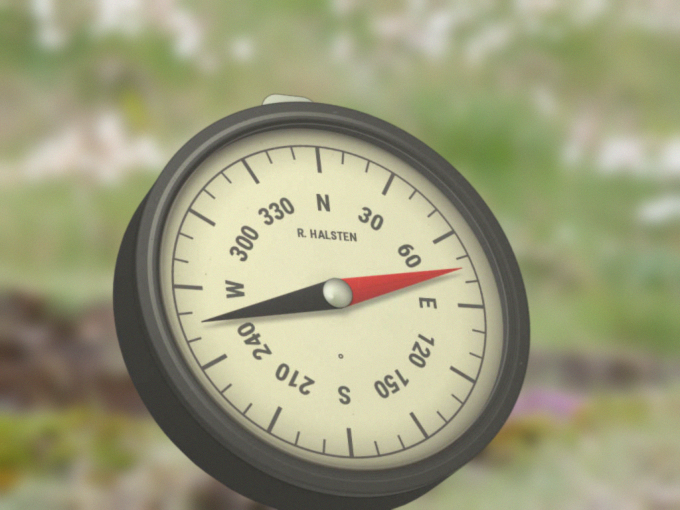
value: {"value": 75, "unit": "°"}
